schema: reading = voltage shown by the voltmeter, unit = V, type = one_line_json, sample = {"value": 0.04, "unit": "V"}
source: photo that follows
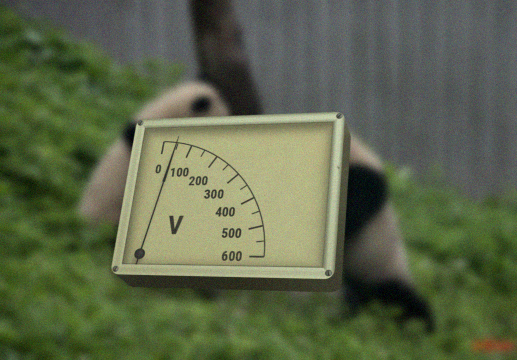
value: {"value": 50, "unit": "V"}
